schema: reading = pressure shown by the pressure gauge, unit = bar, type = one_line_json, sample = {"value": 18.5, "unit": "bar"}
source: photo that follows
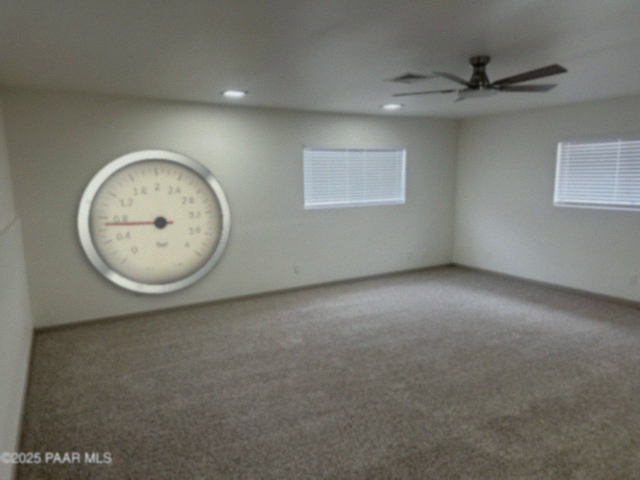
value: {"value": 0.7, "unit": "bar"}
